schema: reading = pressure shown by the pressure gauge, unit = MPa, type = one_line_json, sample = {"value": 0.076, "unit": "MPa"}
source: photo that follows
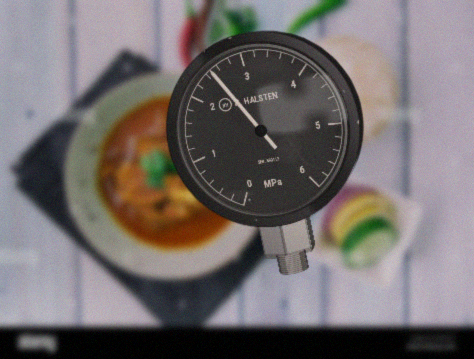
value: {"value": 2.5, "unit": "MPa"}
